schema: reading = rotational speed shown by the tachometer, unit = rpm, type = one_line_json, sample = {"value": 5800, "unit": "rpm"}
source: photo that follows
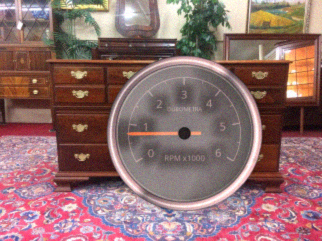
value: {"value": 750, "unit": "rpm"}
